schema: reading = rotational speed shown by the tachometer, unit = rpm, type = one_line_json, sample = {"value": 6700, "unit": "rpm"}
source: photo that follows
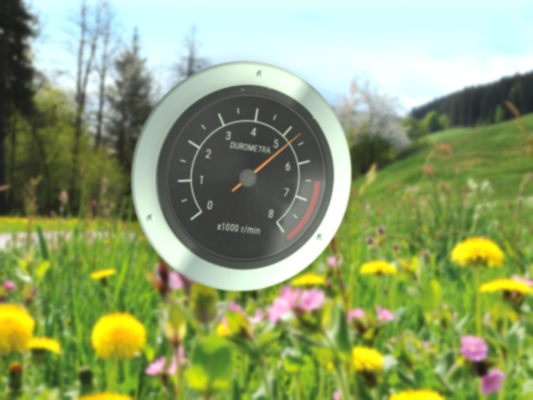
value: {"value": 5250, "unit": "rpm"}
